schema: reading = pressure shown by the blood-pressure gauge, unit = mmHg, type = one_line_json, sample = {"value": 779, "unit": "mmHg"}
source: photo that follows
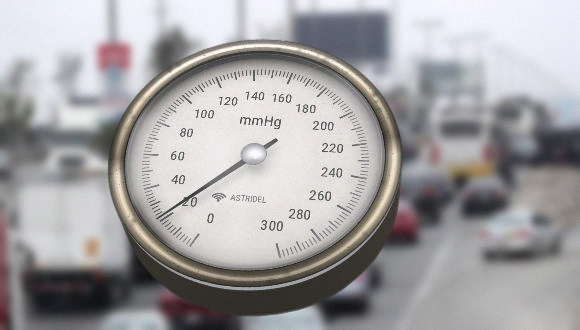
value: {"value": 20, "unit": "mmHg"}
